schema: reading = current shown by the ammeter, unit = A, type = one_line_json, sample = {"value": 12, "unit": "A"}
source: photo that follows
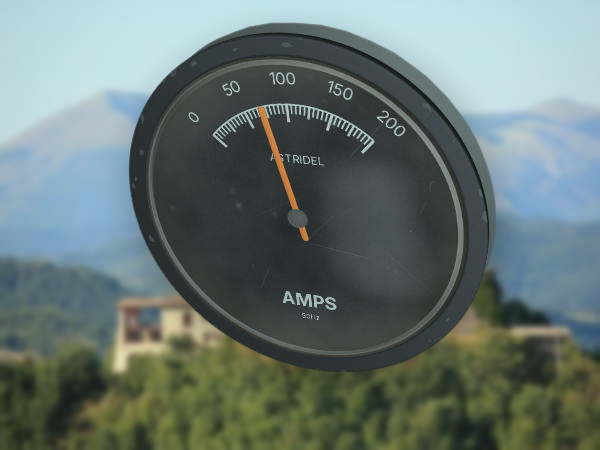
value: {"value": 75, "unit": "A"}
